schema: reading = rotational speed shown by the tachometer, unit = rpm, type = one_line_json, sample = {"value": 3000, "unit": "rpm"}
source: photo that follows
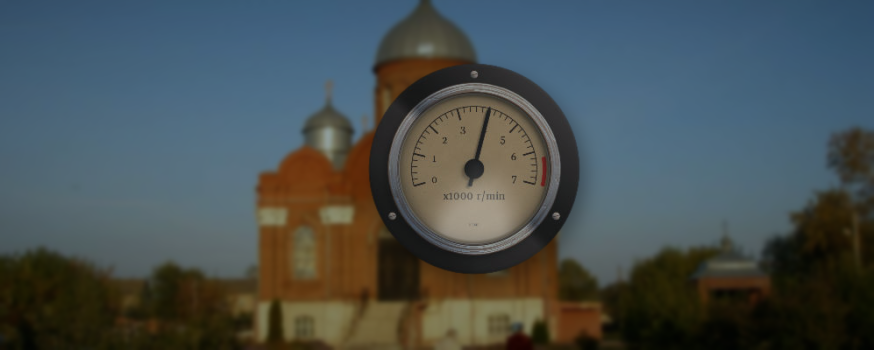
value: {"value": 4000, "unit": "rpm"}
